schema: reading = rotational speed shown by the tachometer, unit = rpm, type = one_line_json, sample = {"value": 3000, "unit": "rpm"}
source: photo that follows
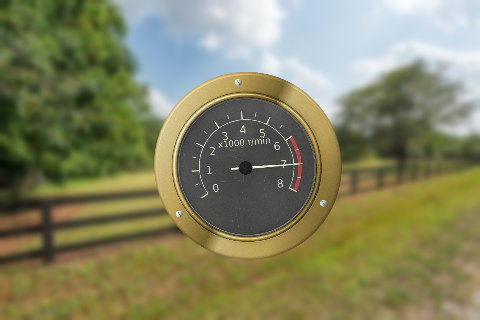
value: {"value": 7000, "unit": "rpm"}
